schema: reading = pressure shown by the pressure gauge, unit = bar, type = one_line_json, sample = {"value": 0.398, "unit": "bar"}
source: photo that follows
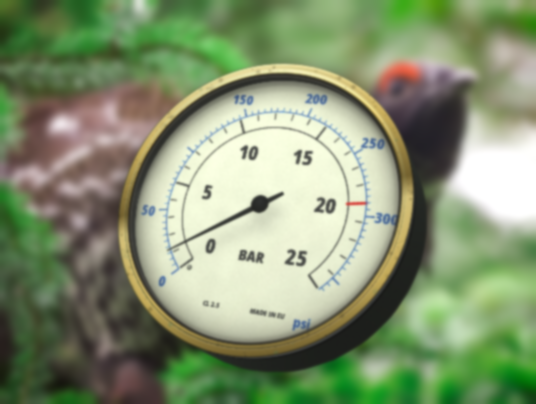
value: {"value": 1, "unit": "bar"}
